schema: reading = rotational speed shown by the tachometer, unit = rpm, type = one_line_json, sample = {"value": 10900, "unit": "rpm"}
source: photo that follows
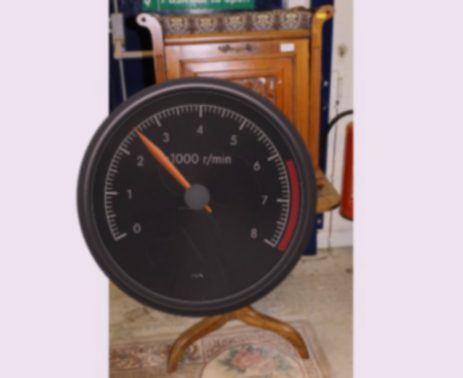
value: {"value": 2500, "unit": "rpm"}
